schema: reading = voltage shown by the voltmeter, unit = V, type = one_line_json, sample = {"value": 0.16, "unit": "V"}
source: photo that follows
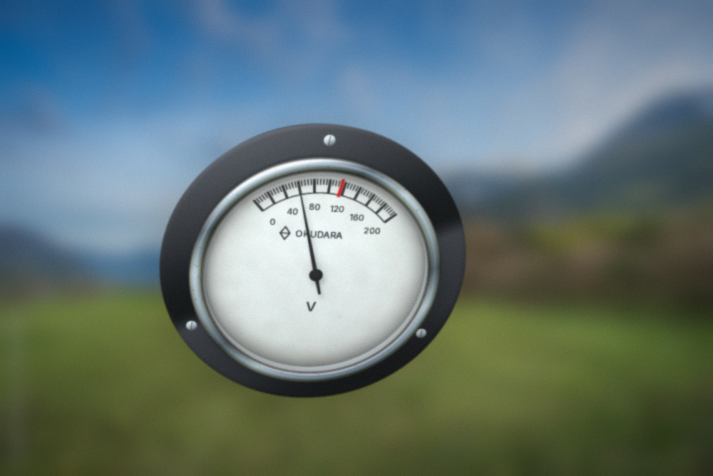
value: {"value": 60, "unit": "V"}
